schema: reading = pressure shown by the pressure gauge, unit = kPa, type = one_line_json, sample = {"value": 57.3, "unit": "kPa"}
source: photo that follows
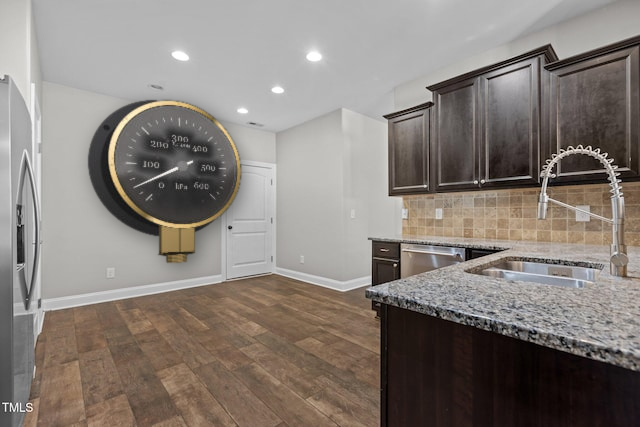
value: {"value": 40, "unit": "kPa"}
